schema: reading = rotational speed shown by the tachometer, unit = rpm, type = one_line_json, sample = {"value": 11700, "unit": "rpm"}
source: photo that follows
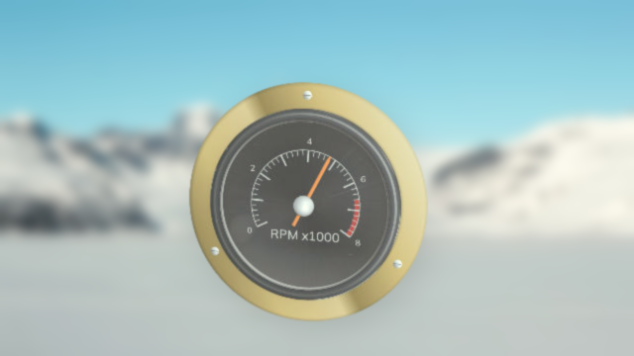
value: {"value": 4800, "unit": "rpm"}
